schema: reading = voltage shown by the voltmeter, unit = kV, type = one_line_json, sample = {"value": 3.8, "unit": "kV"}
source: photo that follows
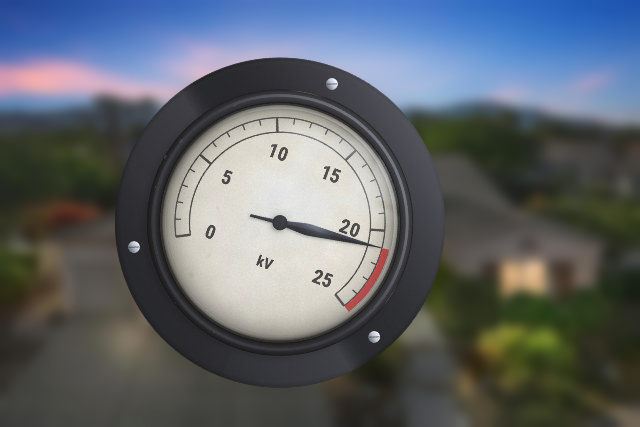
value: {"value": 21, "unit": "kV"}
